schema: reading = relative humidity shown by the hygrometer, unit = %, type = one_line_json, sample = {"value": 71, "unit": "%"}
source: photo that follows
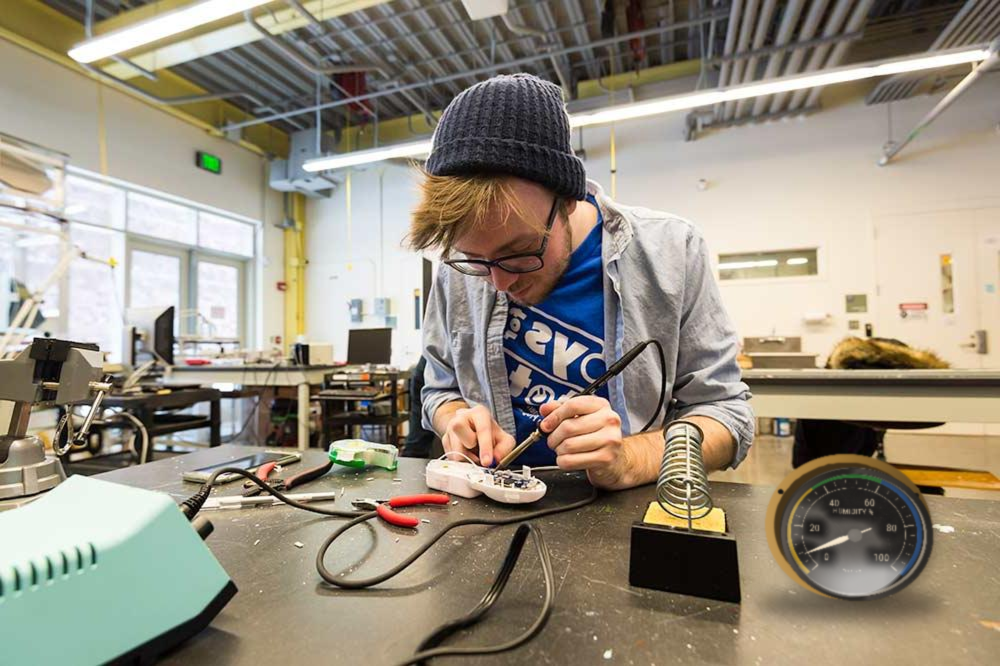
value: {"value": 8, "unit": "%"}
